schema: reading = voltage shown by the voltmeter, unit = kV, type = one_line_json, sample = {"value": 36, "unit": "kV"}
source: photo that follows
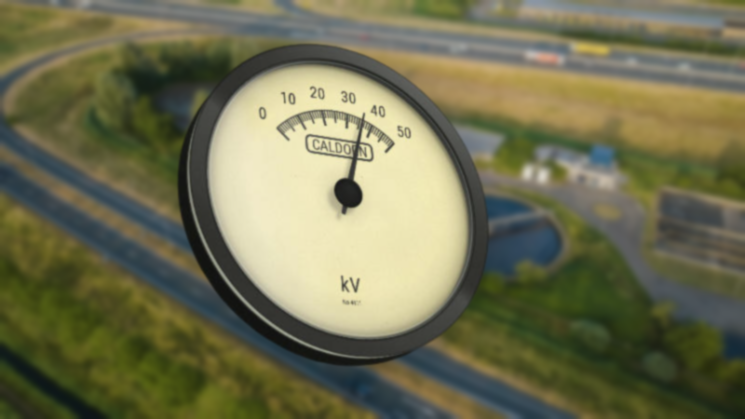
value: {"value": 35, "unit": "kV"}
